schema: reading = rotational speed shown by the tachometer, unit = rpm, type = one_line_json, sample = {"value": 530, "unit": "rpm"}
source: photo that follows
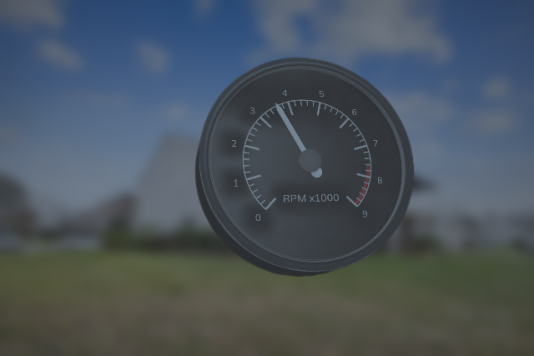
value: {"value": 3600, "unit": "rpm"}
